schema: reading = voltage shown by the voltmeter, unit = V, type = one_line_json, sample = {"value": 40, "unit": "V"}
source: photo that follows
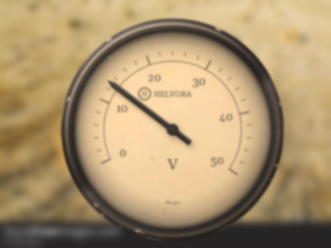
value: {"value": 13, "unit": "V"}
